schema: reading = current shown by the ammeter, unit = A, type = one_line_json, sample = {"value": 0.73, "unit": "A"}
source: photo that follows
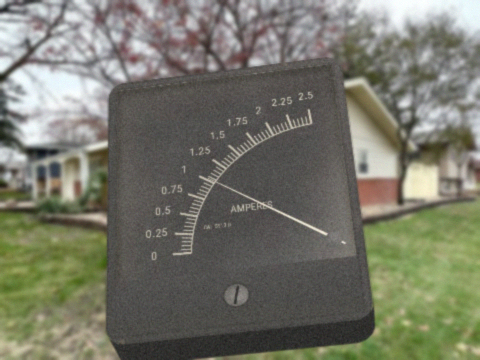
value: {"value": 1, "unit": "A"}
